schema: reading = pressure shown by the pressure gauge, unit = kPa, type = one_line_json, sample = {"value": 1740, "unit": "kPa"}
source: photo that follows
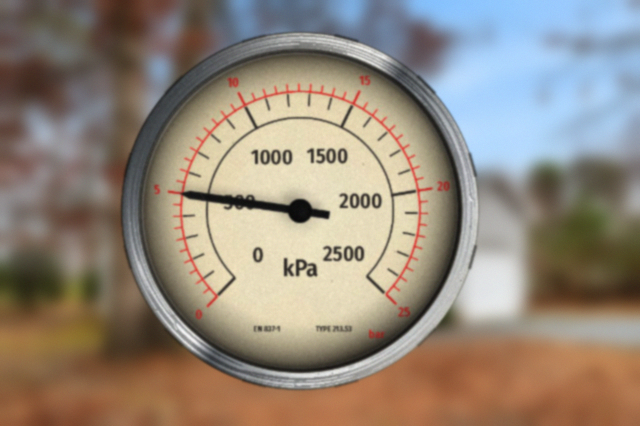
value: {"value": 500, "unit": "kPa"}
